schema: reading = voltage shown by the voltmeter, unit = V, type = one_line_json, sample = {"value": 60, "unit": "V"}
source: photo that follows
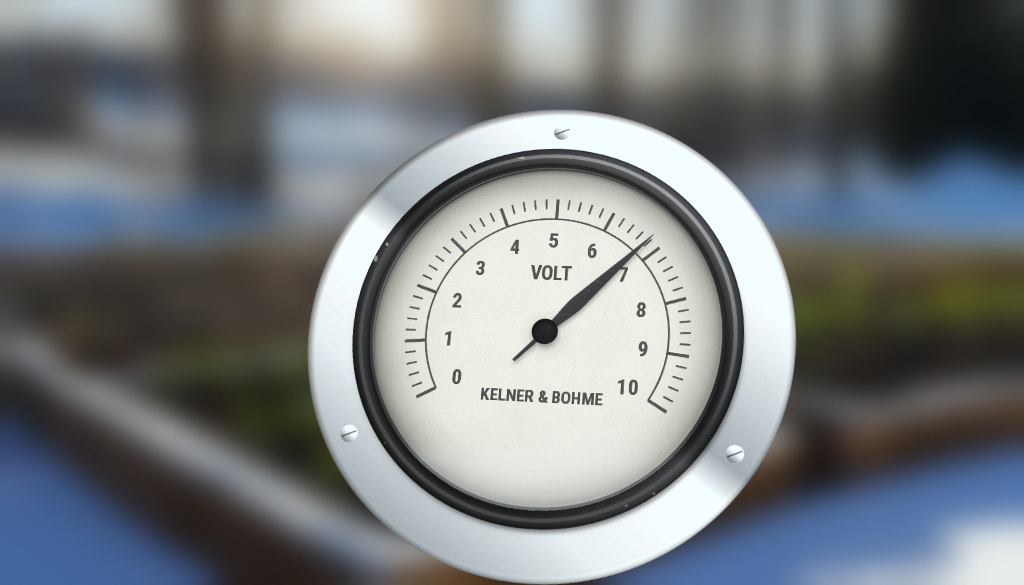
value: {"value": 6.8, "unit": "V"}
